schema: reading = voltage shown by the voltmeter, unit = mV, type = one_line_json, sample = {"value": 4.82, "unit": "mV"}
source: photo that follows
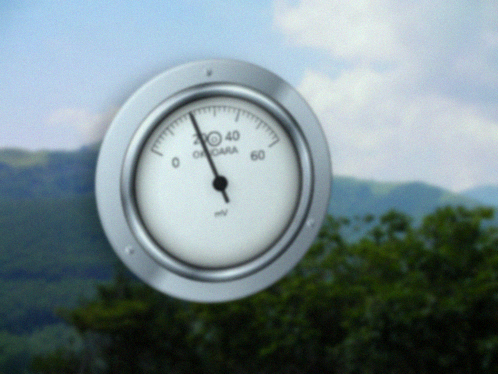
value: {"value": 20, "unit": "mV"}
